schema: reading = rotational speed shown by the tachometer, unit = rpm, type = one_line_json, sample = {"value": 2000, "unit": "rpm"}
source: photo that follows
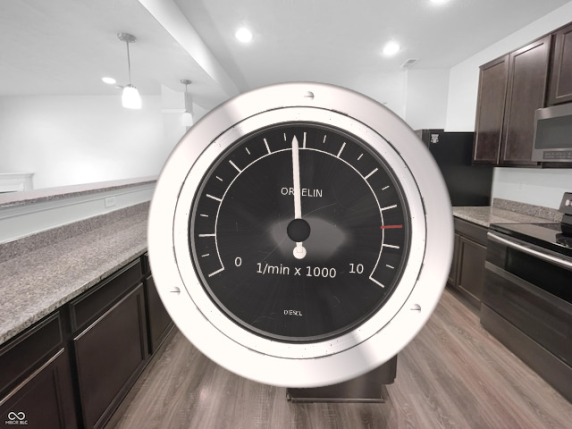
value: {"value": 4750, "unit": "rpm"}
